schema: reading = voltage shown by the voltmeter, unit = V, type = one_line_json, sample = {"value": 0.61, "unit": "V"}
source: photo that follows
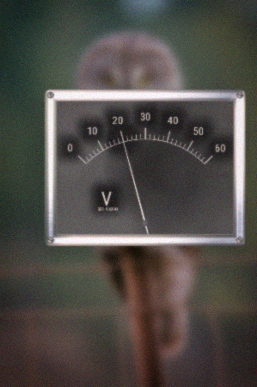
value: {"value": 20, "unit": "V"}
